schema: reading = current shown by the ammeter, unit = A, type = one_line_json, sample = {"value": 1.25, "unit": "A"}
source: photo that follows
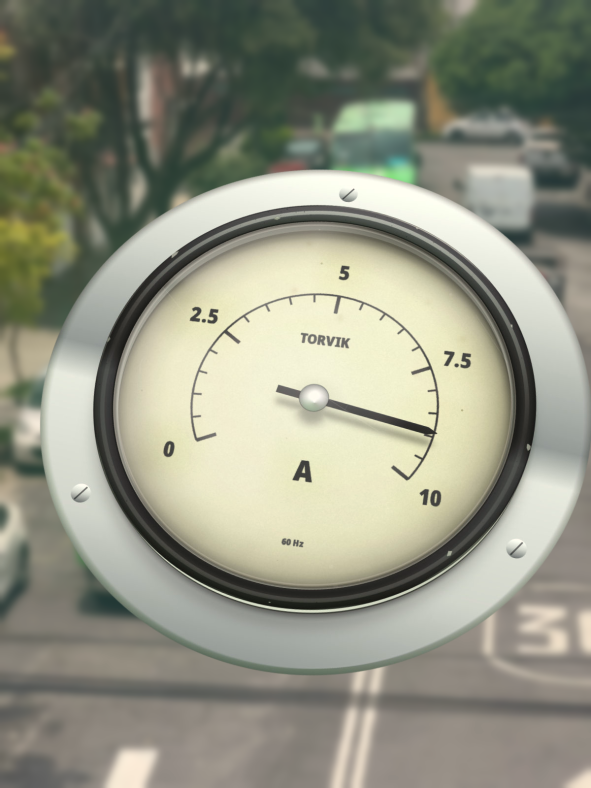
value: {"value": 9, "unit": "A"}
